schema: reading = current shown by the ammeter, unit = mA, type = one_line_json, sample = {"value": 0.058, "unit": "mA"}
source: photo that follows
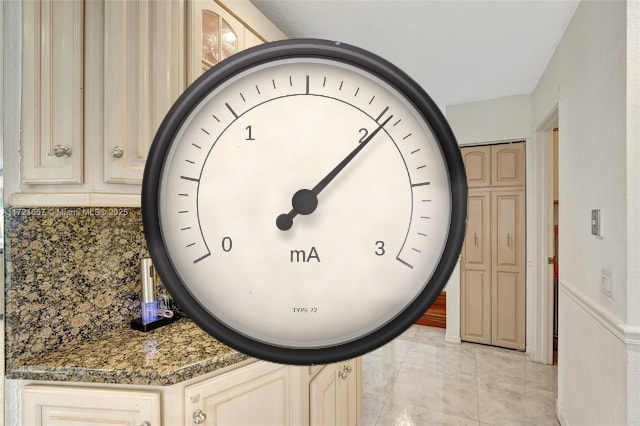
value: {"value": 2.05, "unit": "mA"}
